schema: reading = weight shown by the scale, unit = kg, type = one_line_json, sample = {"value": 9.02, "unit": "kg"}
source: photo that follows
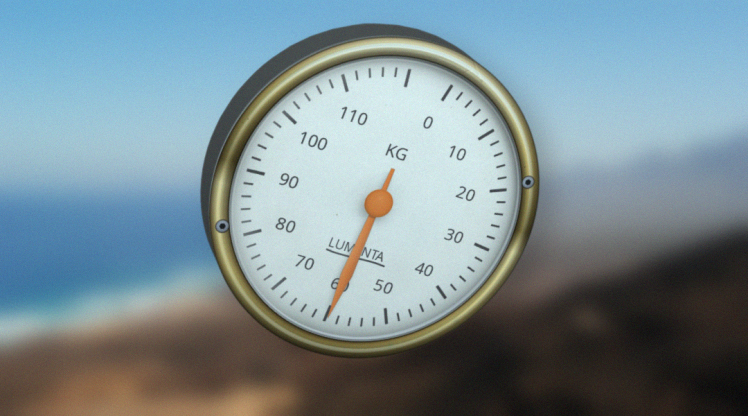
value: {"value": 60, "unit": "kg"}
